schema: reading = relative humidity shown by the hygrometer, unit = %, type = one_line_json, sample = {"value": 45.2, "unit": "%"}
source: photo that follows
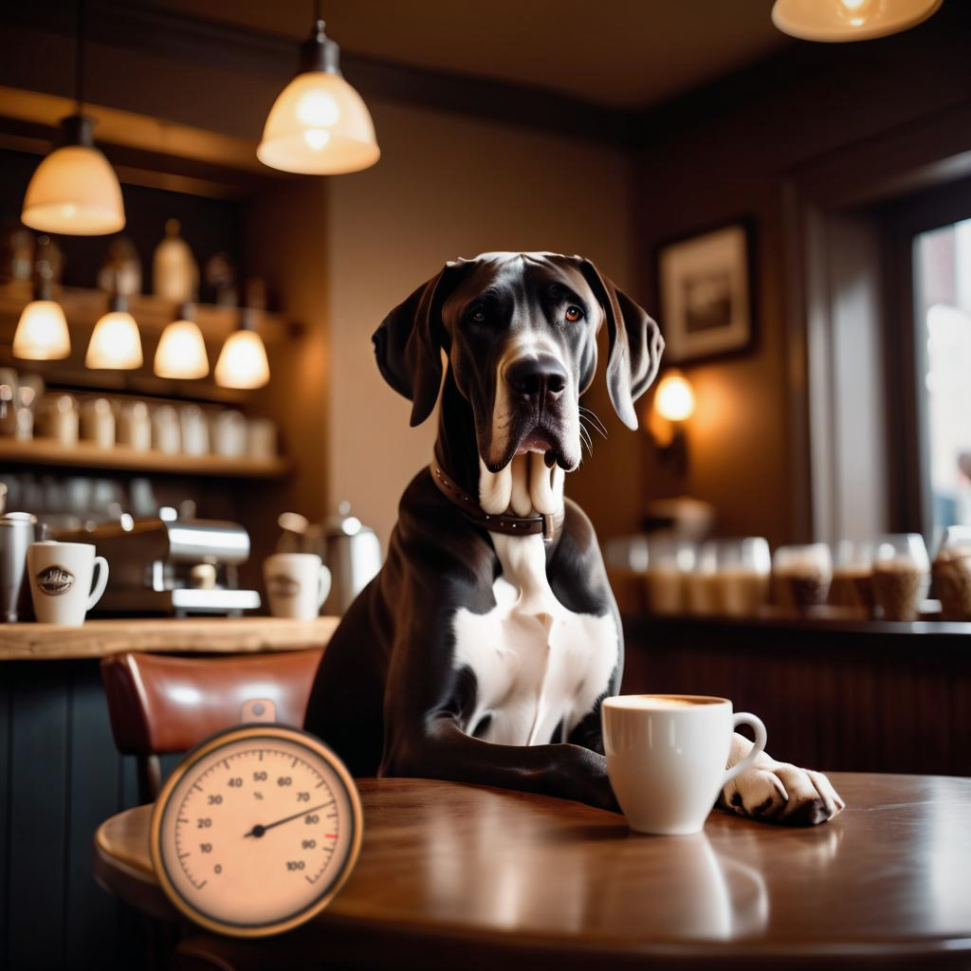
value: {"value": 76, "unit": "%"}
